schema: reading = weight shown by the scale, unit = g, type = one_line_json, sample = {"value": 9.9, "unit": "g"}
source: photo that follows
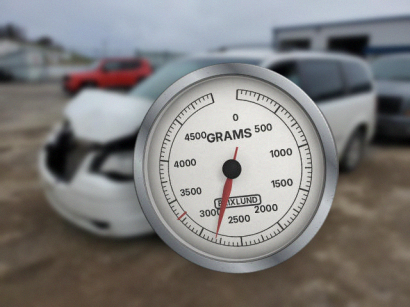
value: {"value": 2800, "unit": "g"}
